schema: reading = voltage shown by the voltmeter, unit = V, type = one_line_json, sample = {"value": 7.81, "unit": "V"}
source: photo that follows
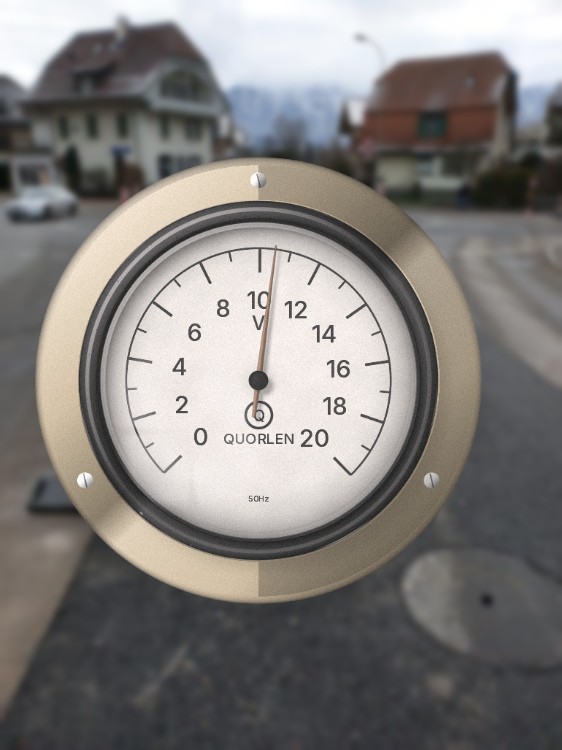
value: {"value": 10.5, "unit": "V"}
